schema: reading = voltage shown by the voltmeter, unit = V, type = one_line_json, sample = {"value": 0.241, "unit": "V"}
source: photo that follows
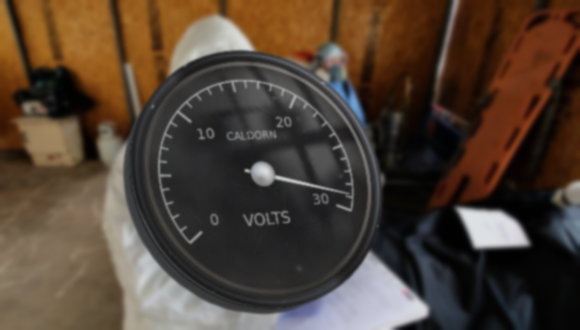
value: {"value": 29, "unit": "V"}
